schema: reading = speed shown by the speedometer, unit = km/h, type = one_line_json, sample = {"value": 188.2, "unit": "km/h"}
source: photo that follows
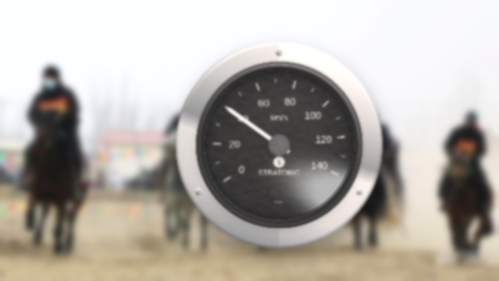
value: {"value": 40, "unit": "km/h"}
